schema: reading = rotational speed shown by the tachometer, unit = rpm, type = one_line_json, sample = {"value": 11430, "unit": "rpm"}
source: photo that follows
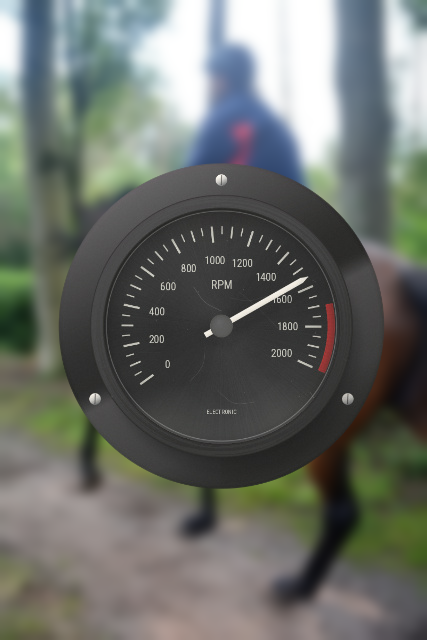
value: {"value": 1550, "unit": "rpm"}
